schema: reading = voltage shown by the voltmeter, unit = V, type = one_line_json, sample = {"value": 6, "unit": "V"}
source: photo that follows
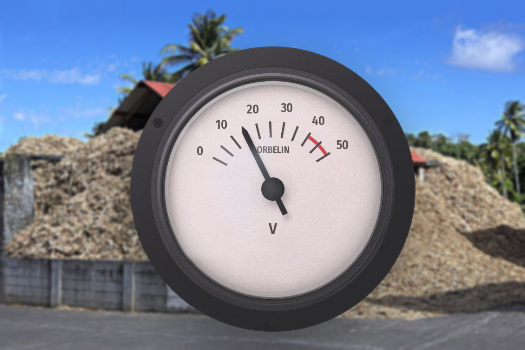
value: {"value": 15, "unit": "V"}
